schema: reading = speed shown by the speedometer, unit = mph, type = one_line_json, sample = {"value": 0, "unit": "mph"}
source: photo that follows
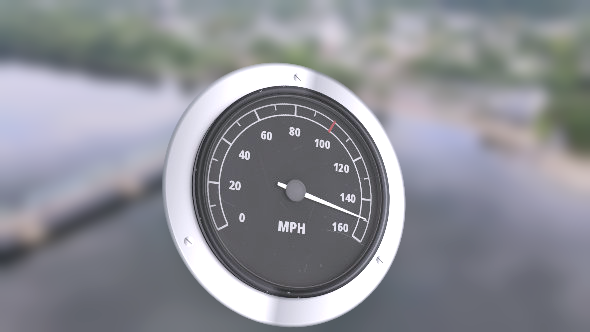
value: {"value": 150, "unit": "mph"}
